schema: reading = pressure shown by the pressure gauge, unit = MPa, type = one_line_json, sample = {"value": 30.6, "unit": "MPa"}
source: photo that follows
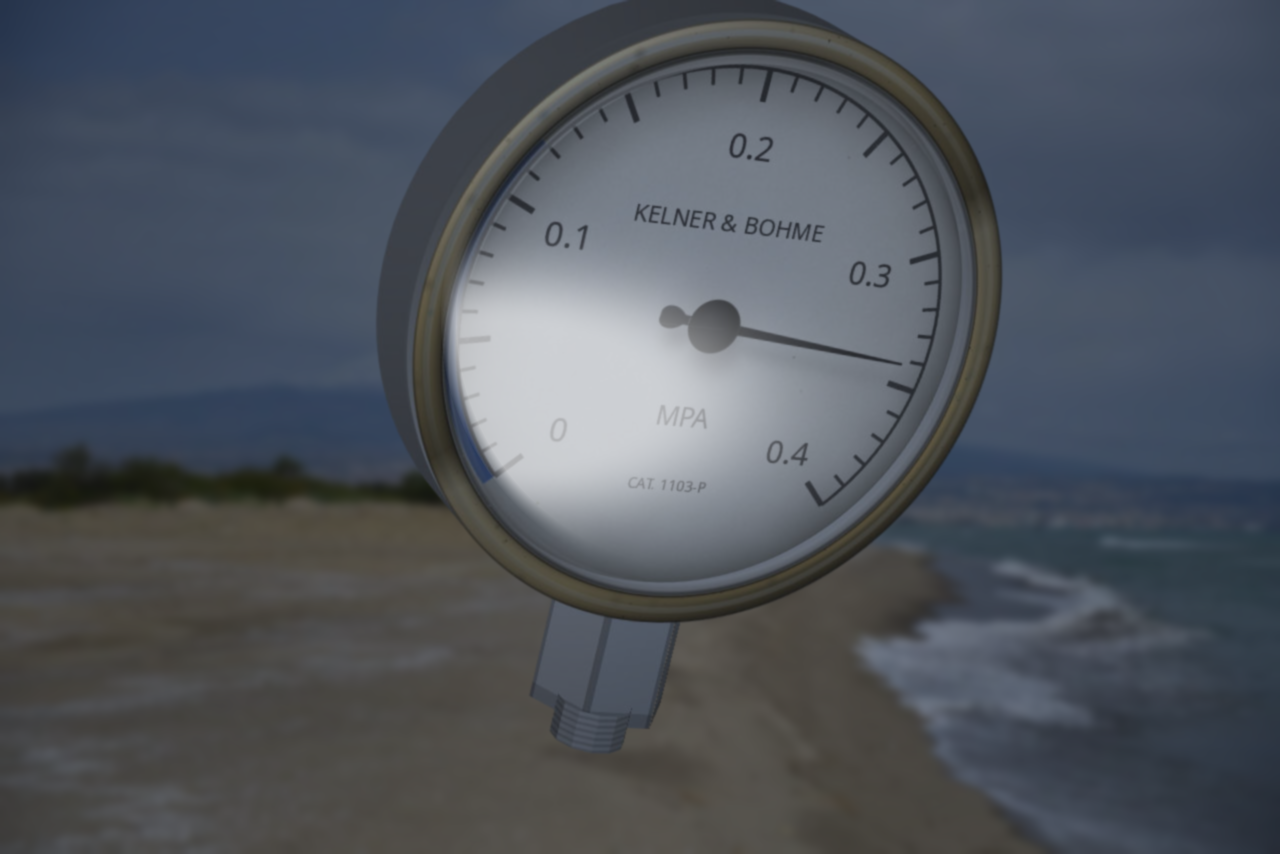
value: {"value": 0.34, "unit": "MPa"}
